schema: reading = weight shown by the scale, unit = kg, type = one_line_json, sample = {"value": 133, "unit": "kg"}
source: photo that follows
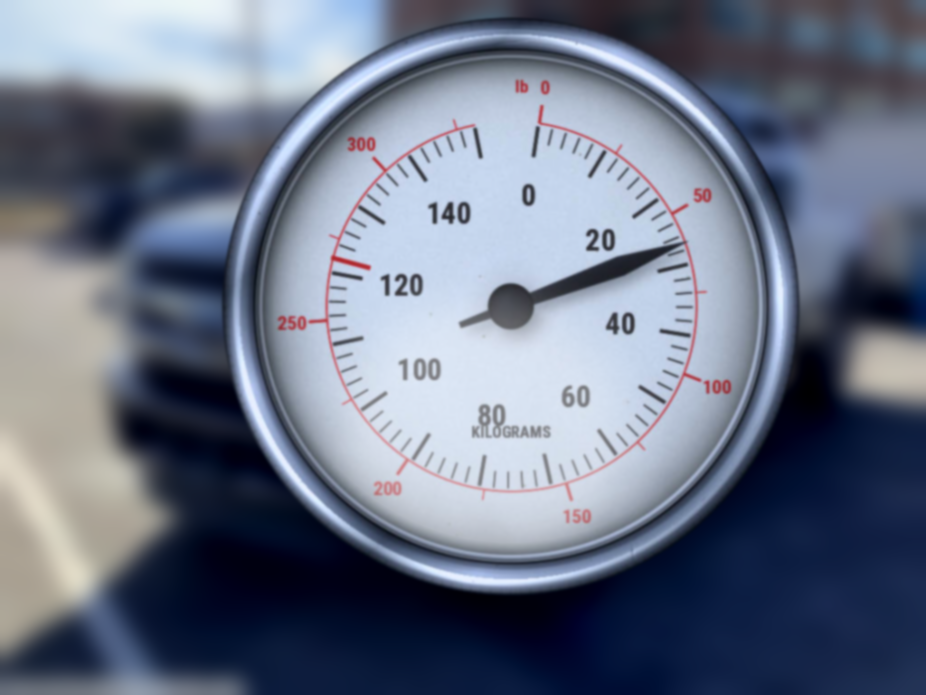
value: {"value": 27, "unit": "kg"}
